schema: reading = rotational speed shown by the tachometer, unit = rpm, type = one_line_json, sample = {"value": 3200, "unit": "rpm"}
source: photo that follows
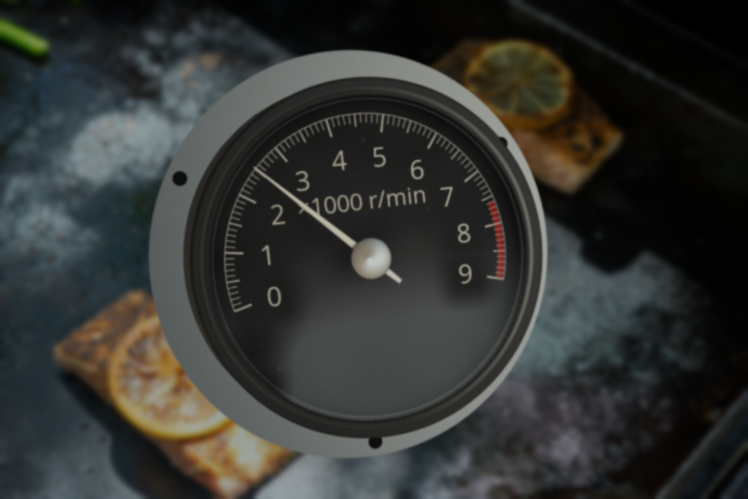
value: {"value": 2500, "unit": "rpm"}
